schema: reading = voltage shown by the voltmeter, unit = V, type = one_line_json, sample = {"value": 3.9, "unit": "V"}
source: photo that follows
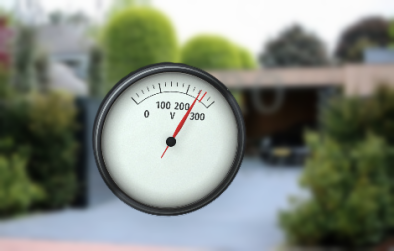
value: {"value": 240, "unit": "V"}
